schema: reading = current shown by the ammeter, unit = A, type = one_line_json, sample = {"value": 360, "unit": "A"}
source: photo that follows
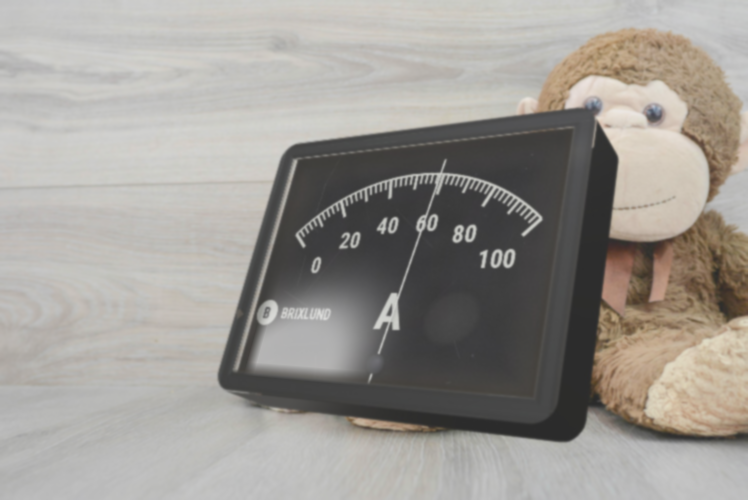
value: {"value": 60, "unit": "A"}
